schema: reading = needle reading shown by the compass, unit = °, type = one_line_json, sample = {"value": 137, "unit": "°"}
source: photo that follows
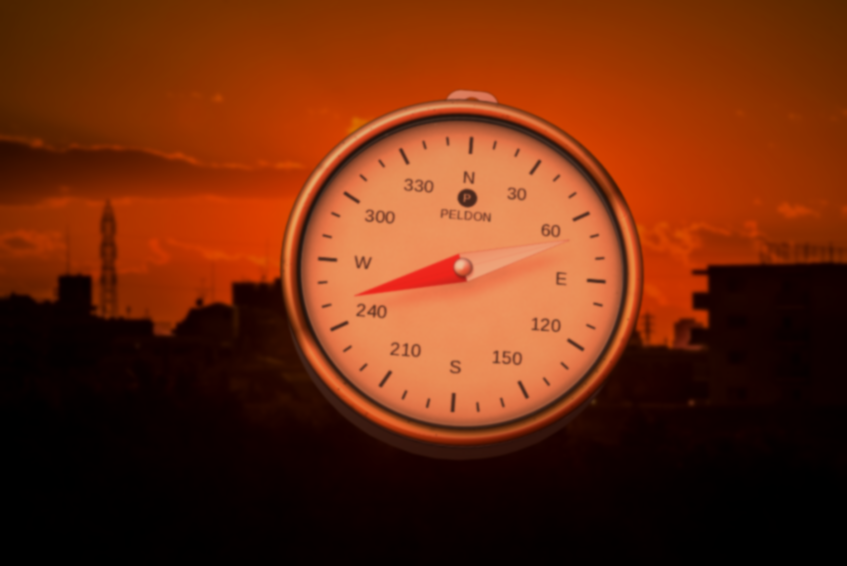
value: {"value": 250, "unit": "°"}
